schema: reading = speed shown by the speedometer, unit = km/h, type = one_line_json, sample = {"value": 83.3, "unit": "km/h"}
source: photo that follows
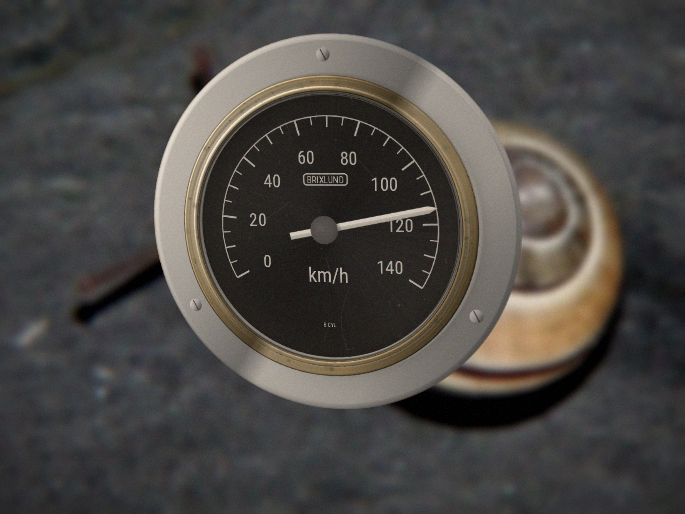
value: {"value": 115, "unit": "km/h"}
